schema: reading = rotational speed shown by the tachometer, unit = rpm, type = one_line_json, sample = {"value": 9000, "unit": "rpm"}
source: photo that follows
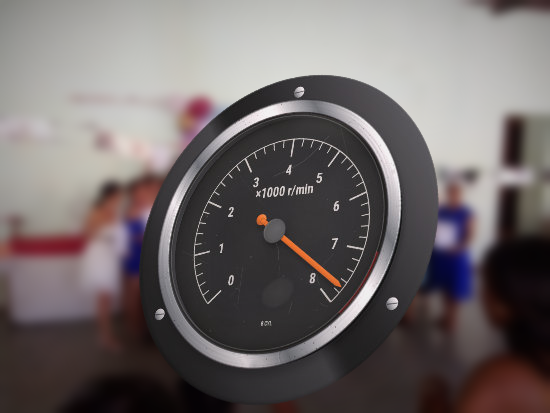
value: {"value": 7700, "unit": "rpm"}
